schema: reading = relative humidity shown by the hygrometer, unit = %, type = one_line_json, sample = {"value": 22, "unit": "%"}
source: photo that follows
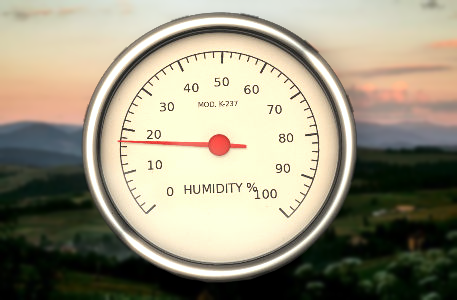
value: {"value": 17, "unit": "%"}
